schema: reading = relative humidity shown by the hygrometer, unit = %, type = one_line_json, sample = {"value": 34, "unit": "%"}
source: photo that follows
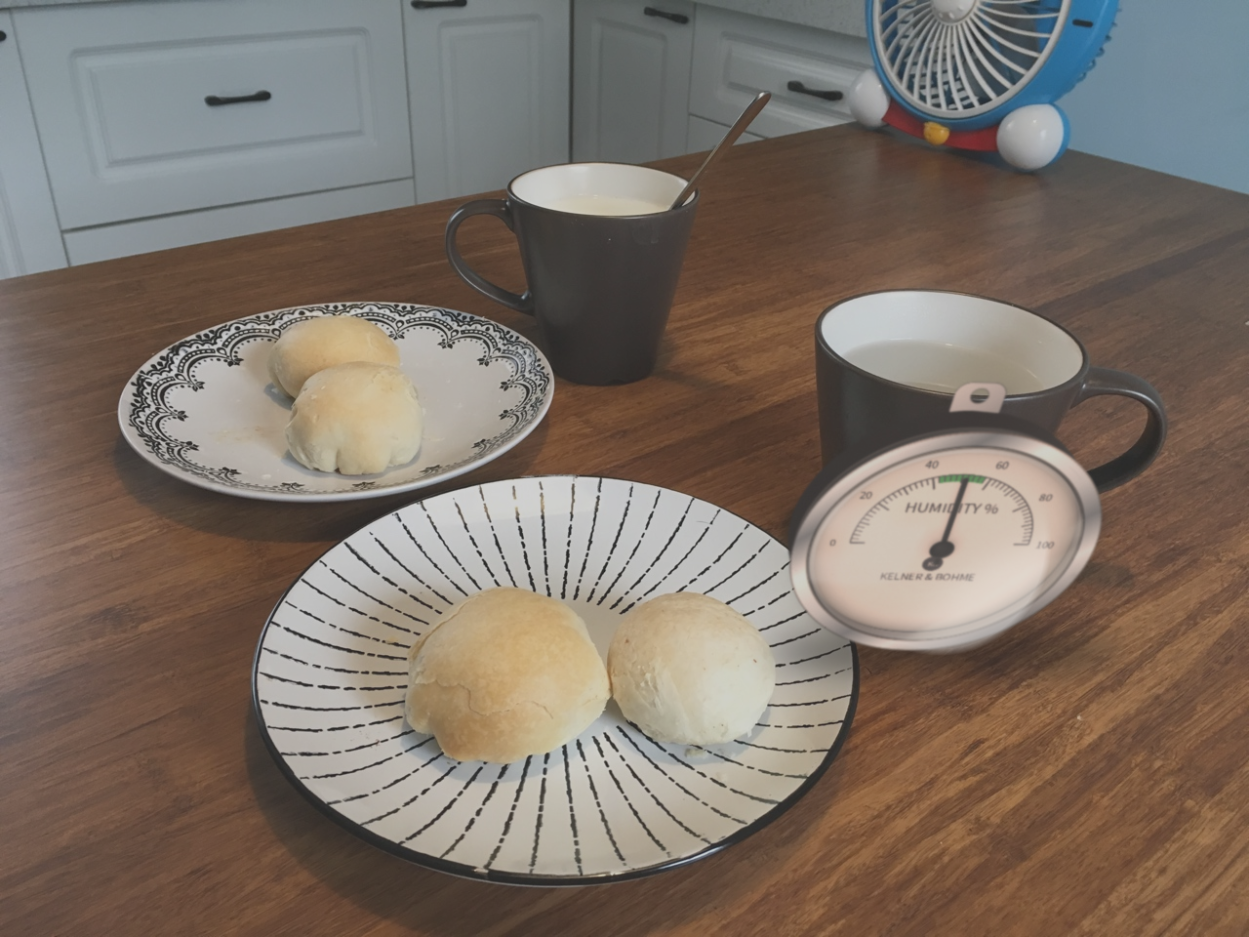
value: {"value": 50, "unit": "%"}
